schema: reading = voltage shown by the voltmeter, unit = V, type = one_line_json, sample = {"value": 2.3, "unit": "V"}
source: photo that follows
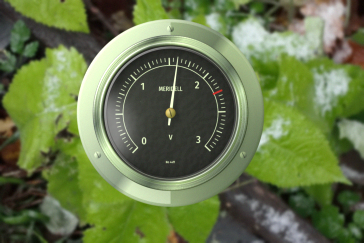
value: {"value": 1.6, "unit": "V"}
